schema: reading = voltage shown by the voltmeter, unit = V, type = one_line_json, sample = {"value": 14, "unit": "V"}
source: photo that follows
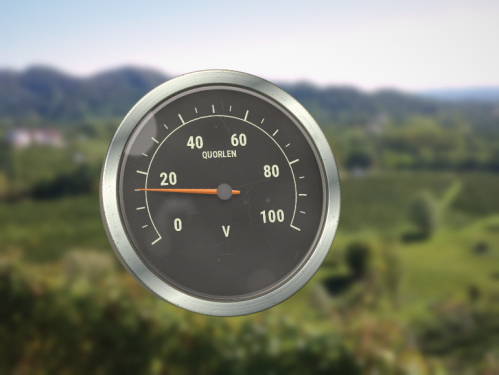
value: {"value": 15, "unit": "V"}
